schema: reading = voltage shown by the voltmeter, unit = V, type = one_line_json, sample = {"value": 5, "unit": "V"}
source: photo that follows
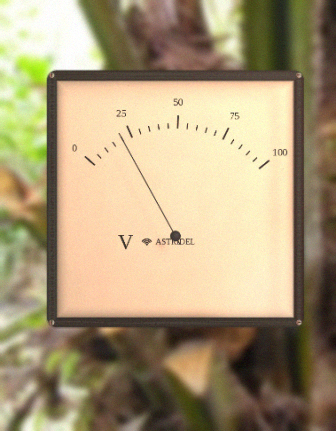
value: {"value": 20, "unit": "V"}
